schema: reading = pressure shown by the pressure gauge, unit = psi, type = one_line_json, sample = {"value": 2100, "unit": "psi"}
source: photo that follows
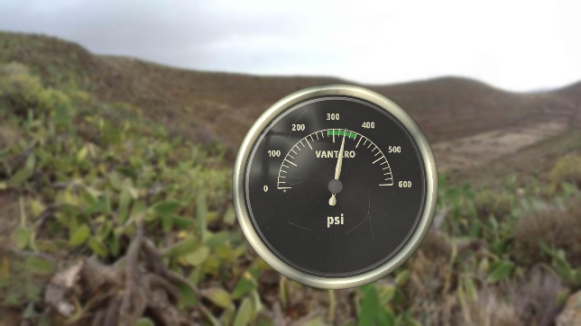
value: {"value": 340, "unit": "psi"}
